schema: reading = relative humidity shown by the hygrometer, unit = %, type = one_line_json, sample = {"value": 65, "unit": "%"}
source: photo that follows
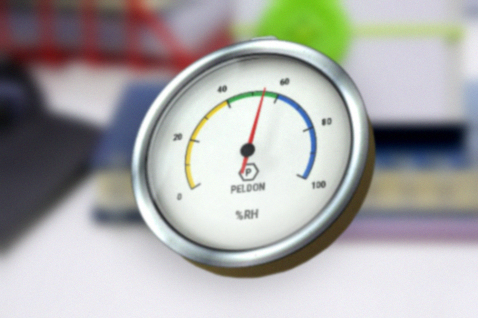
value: {"value": 55, "unit": "%"}
